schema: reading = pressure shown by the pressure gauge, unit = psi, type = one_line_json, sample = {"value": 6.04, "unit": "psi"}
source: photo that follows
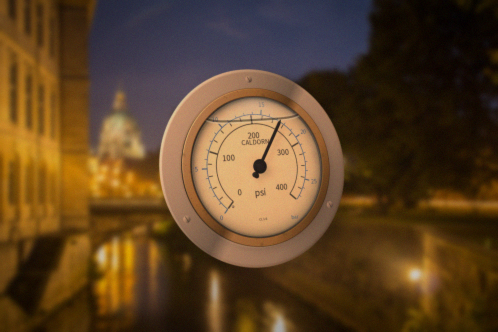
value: {"value": 250, "unit": "psi"}
